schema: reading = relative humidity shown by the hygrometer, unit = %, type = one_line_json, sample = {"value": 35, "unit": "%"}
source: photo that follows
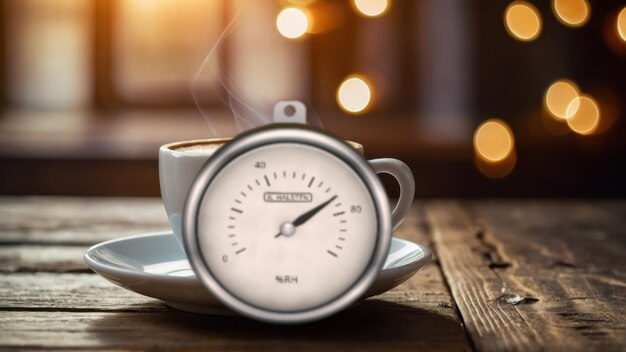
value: {"value": 72, "unit": "%"}
